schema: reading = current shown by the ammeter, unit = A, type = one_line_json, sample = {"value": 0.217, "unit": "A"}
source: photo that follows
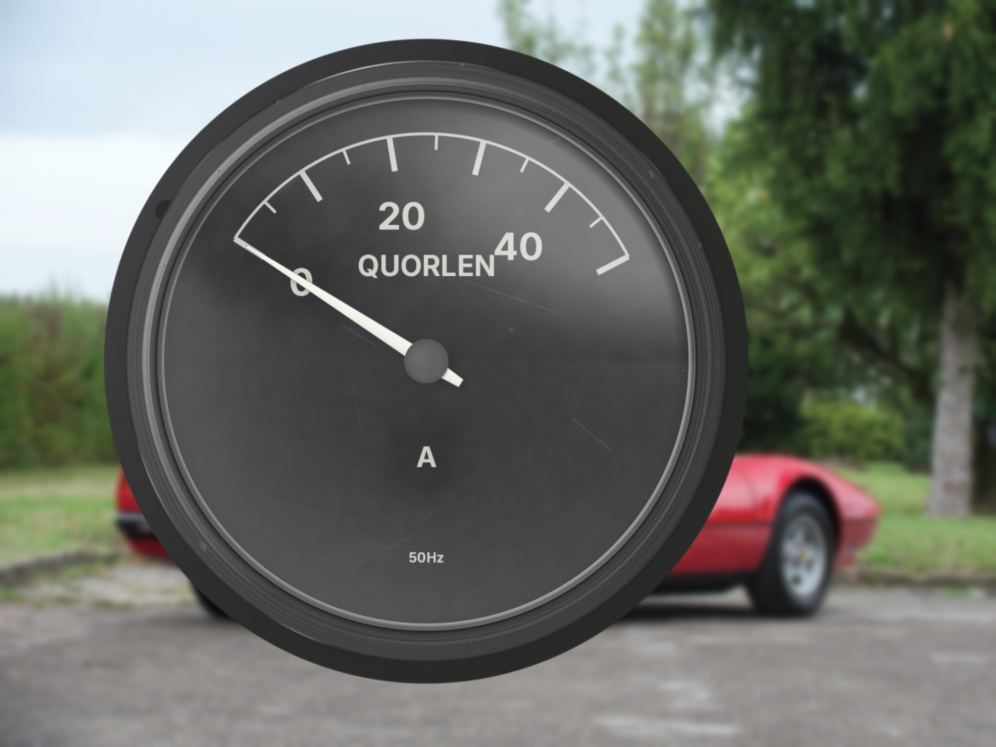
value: {"value": 0, "unit": "A"}
